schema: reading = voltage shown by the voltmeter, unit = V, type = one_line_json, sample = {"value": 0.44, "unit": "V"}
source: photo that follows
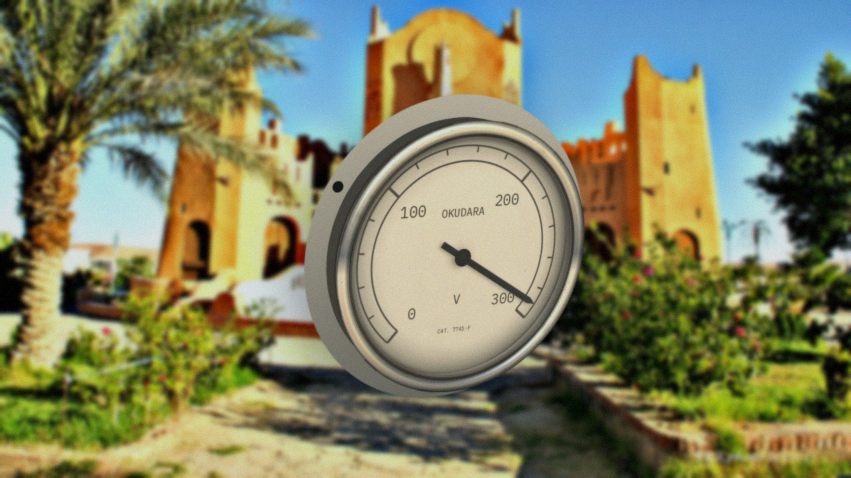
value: {"value": 290, "unit": "V"}
